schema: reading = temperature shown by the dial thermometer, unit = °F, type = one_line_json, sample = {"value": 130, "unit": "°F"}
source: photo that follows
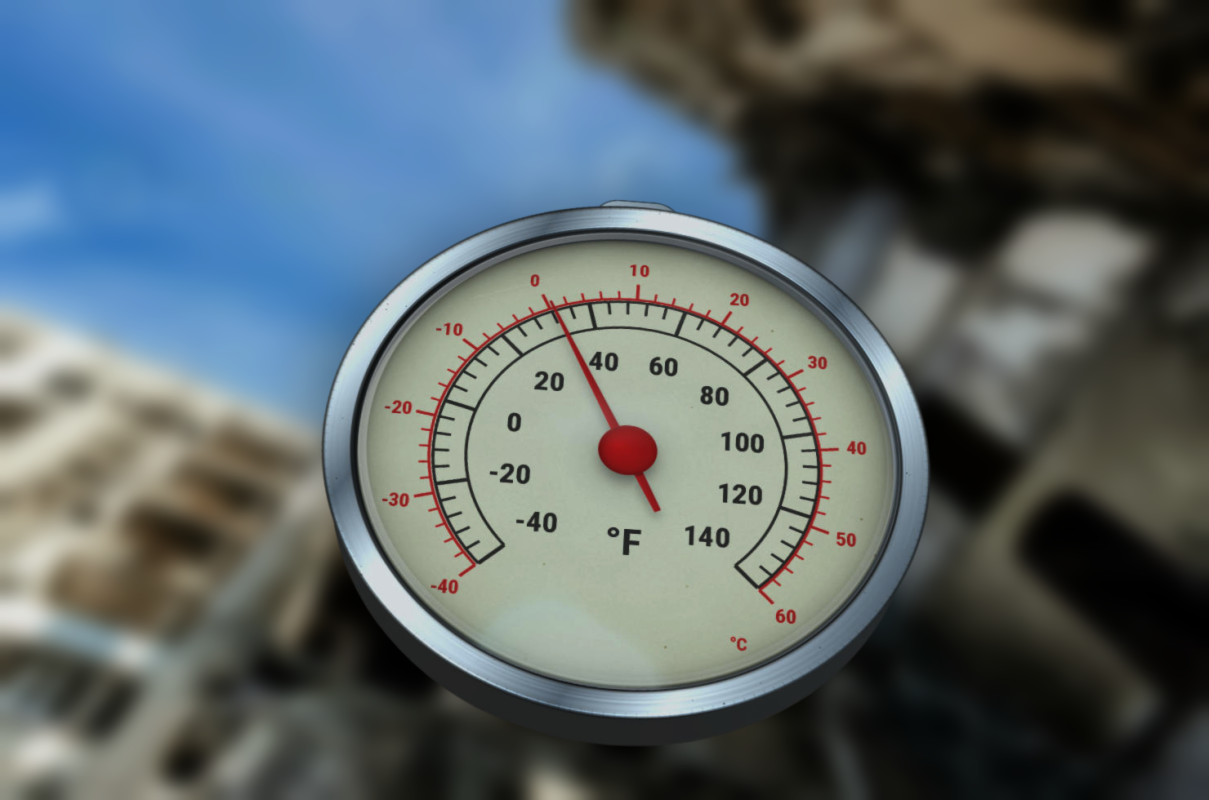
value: {"value": 32, "unit": "°F"}
